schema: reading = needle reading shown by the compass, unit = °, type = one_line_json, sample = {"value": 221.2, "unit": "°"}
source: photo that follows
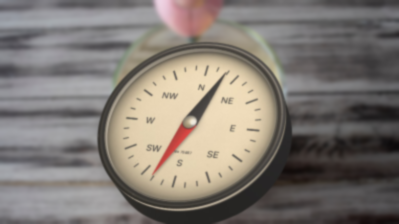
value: {"value": 200, "unit": "°"}
